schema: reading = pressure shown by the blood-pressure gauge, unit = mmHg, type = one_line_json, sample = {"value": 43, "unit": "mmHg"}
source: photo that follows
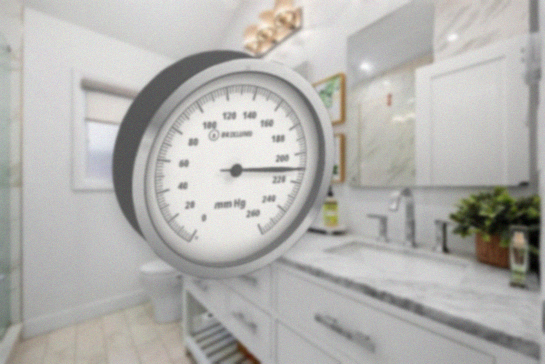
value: {"value": 210, "unit": "mmHg"}
